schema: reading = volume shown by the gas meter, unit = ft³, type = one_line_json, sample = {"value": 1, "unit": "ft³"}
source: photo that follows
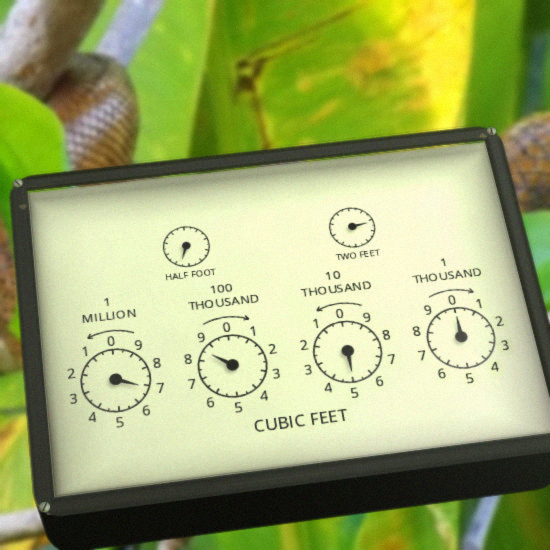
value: {"value": 685000, "unit": "ft³"}
